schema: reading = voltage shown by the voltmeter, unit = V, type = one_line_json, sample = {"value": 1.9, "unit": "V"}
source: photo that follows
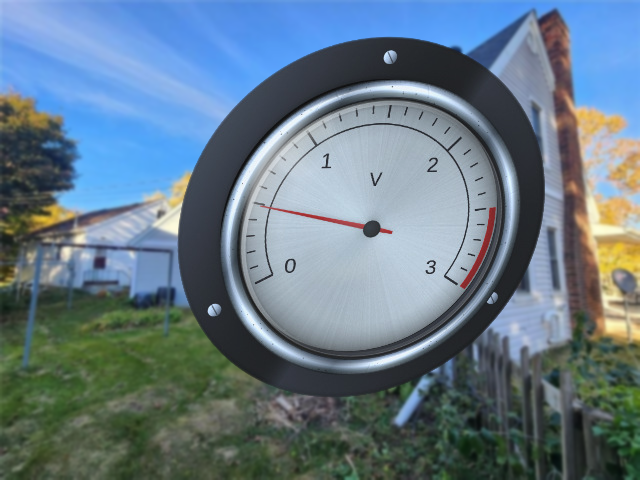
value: {"value": 0.5, "unit": "V"}
